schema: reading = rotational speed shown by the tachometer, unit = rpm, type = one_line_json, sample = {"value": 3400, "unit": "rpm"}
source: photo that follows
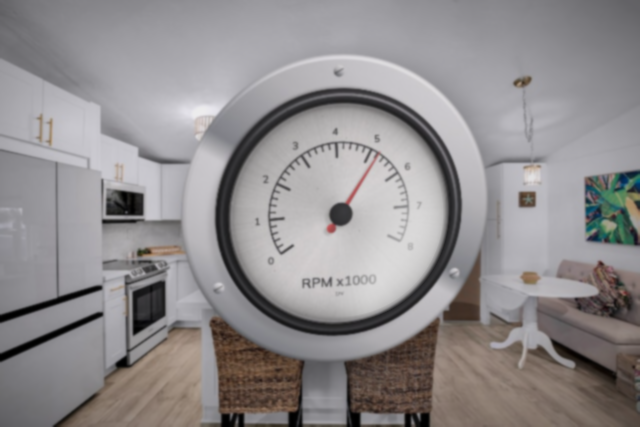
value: {"value": 5200, "unit": "rpm"}
